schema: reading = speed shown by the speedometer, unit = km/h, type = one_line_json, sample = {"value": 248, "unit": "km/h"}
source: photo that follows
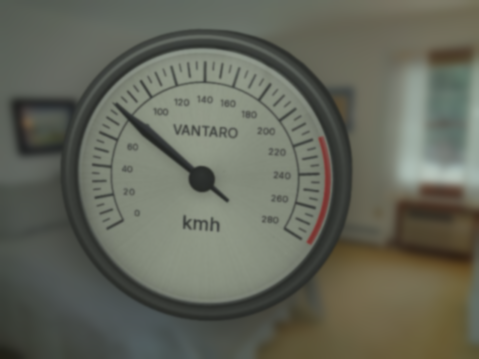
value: {"value": 80, "unit": "km/h"}
